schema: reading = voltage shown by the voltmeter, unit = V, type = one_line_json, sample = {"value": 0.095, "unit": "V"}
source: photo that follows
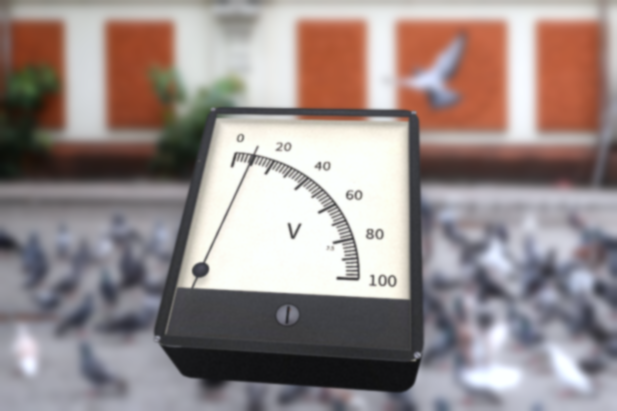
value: {"value": 10, "unit": "V"}
